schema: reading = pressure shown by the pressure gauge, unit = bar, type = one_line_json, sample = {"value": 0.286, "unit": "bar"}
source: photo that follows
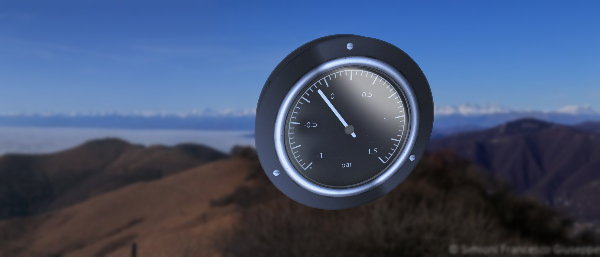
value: {"value": -0.1, "unit": "bar"}
